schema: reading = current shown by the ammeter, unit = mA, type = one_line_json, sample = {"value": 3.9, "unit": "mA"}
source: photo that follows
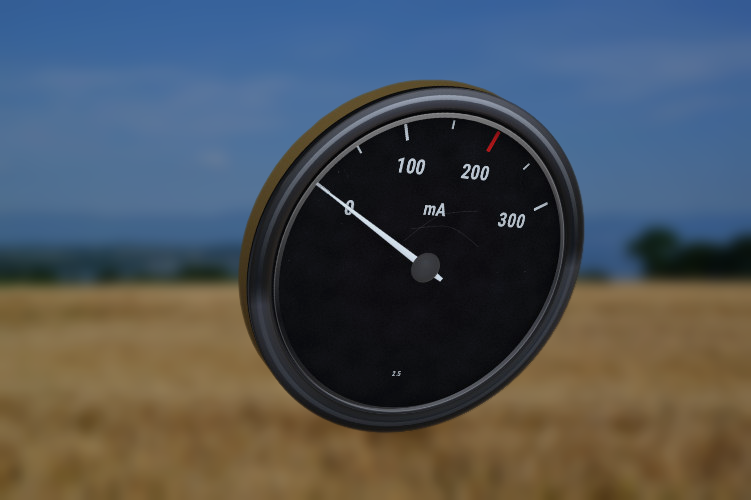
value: {"value": 0, "unit": "mA"}
